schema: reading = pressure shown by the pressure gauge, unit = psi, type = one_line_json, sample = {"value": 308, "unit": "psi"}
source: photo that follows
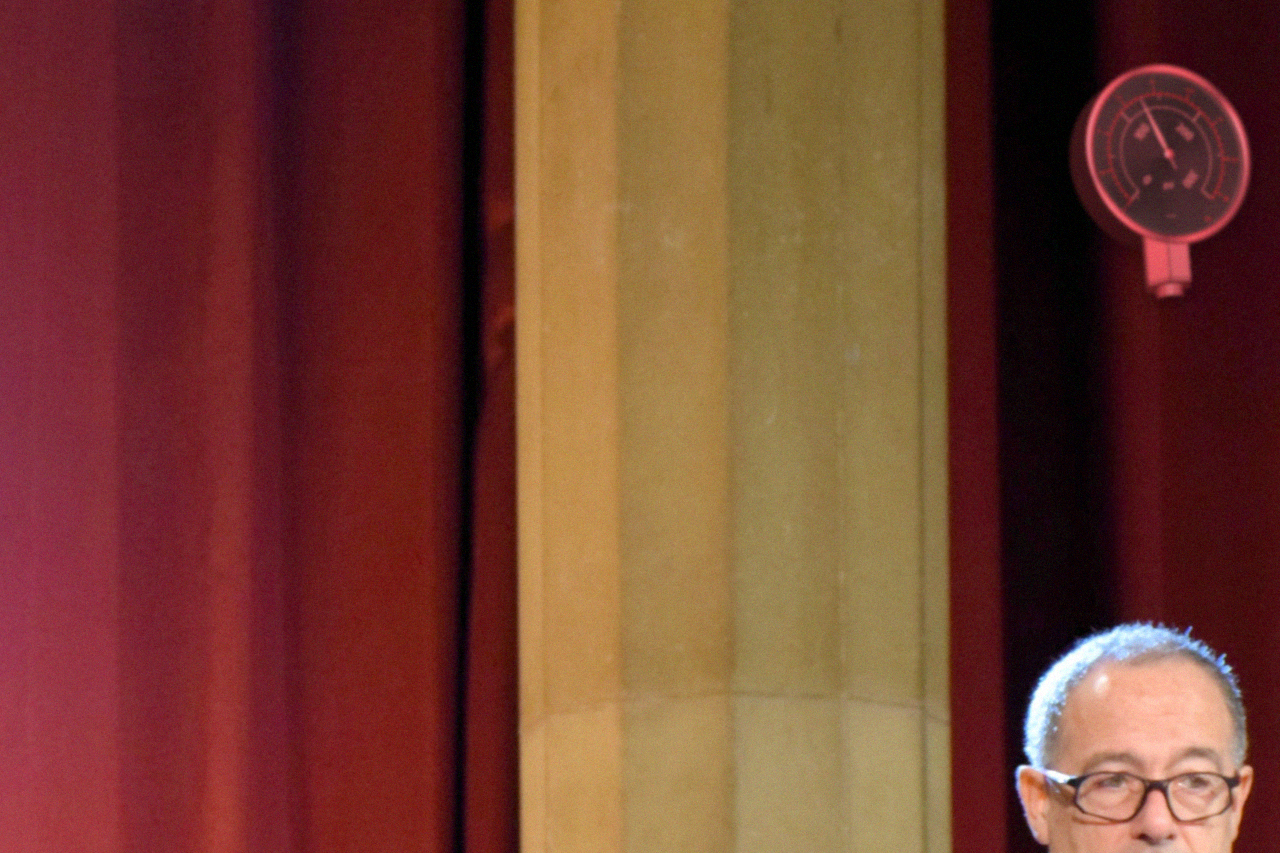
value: {"value": 125, "unit": "psi"}
